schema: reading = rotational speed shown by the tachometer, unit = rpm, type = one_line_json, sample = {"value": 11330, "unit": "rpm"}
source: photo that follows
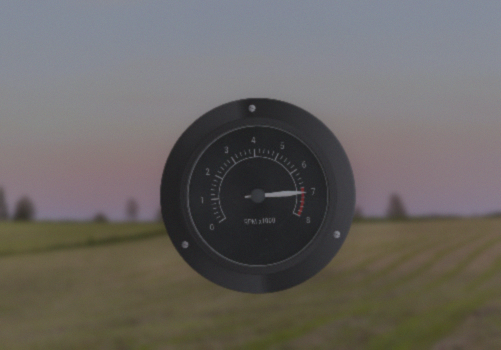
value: {"value": 7000, "unit": "rpm"}
